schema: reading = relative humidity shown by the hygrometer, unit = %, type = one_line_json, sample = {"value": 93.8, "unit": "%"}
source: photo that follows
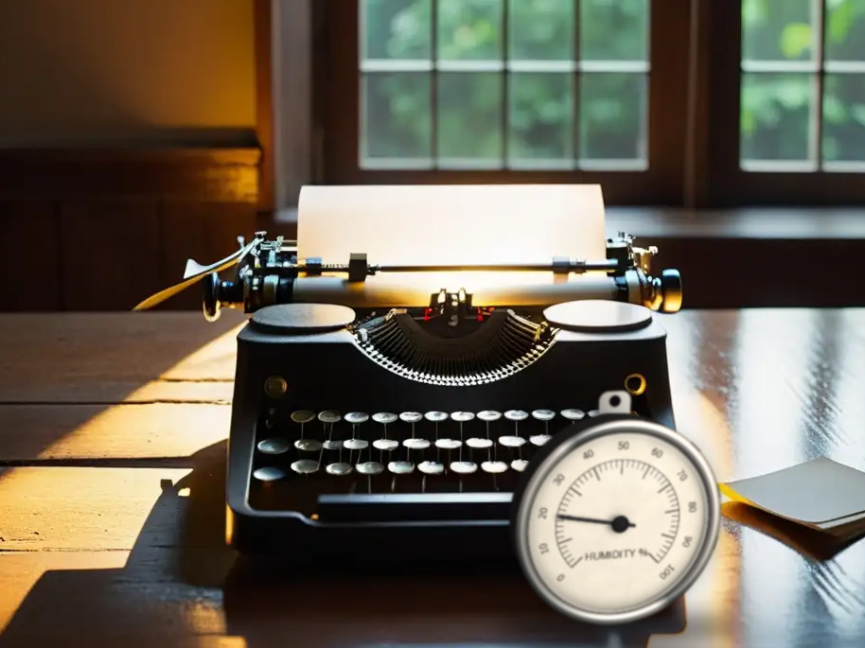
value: {"value": 20, "unit": "%"}
